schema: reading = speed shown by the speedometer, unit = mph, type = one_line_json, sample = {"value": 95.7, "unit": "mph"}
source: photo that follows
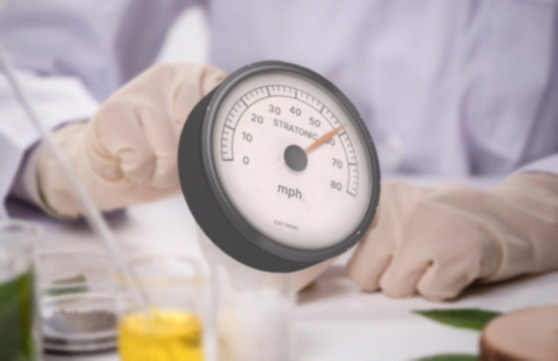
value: {"value": 58, "unit": "mph"}
